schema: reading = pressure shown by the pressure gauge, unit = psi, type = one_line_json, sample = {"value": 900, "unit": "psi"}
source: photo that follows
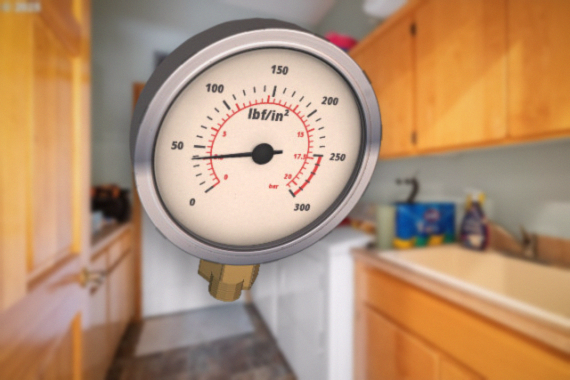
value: {"value": 40, "unit": "psi"}
